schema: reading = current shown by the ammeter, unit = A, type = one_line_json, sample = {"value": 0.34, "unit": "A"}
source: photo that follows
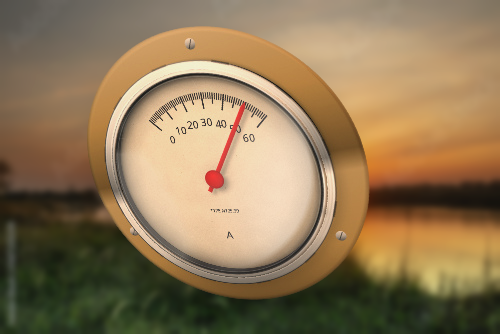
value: {"value": 50, "unit": "A"}
